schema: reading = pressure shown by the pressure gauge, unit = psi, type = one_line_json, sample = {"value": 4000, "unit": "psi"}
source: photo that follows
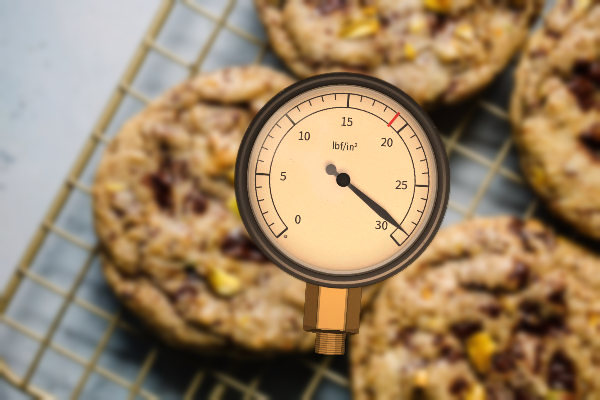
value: {"value": 29, "unit": "psi"}
